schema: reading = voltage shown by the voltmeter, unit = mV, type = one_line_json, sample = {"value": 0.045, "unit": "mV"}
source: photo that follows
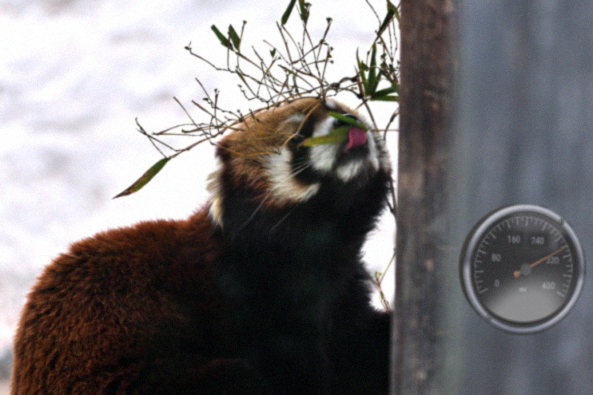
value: {"value": 300, "unit": "mV"}
